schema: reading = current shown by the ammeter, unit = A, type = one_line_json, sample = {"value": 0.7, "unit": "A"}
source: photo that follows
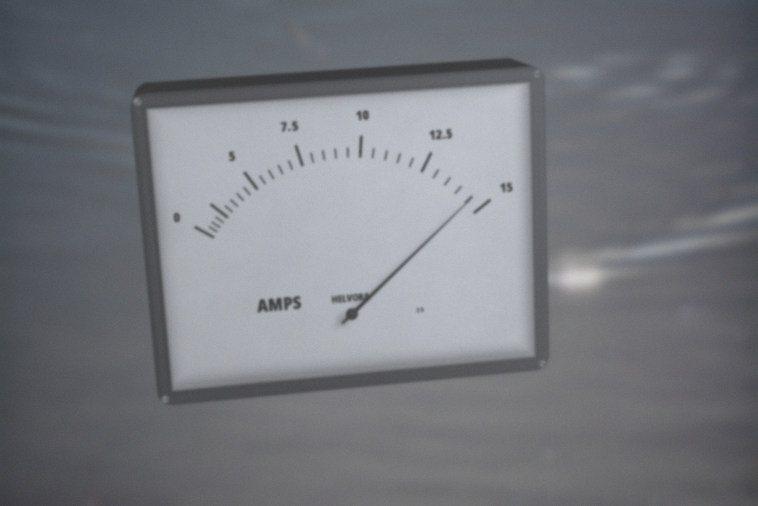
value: {"value": 14.5, "unit": "A"}
